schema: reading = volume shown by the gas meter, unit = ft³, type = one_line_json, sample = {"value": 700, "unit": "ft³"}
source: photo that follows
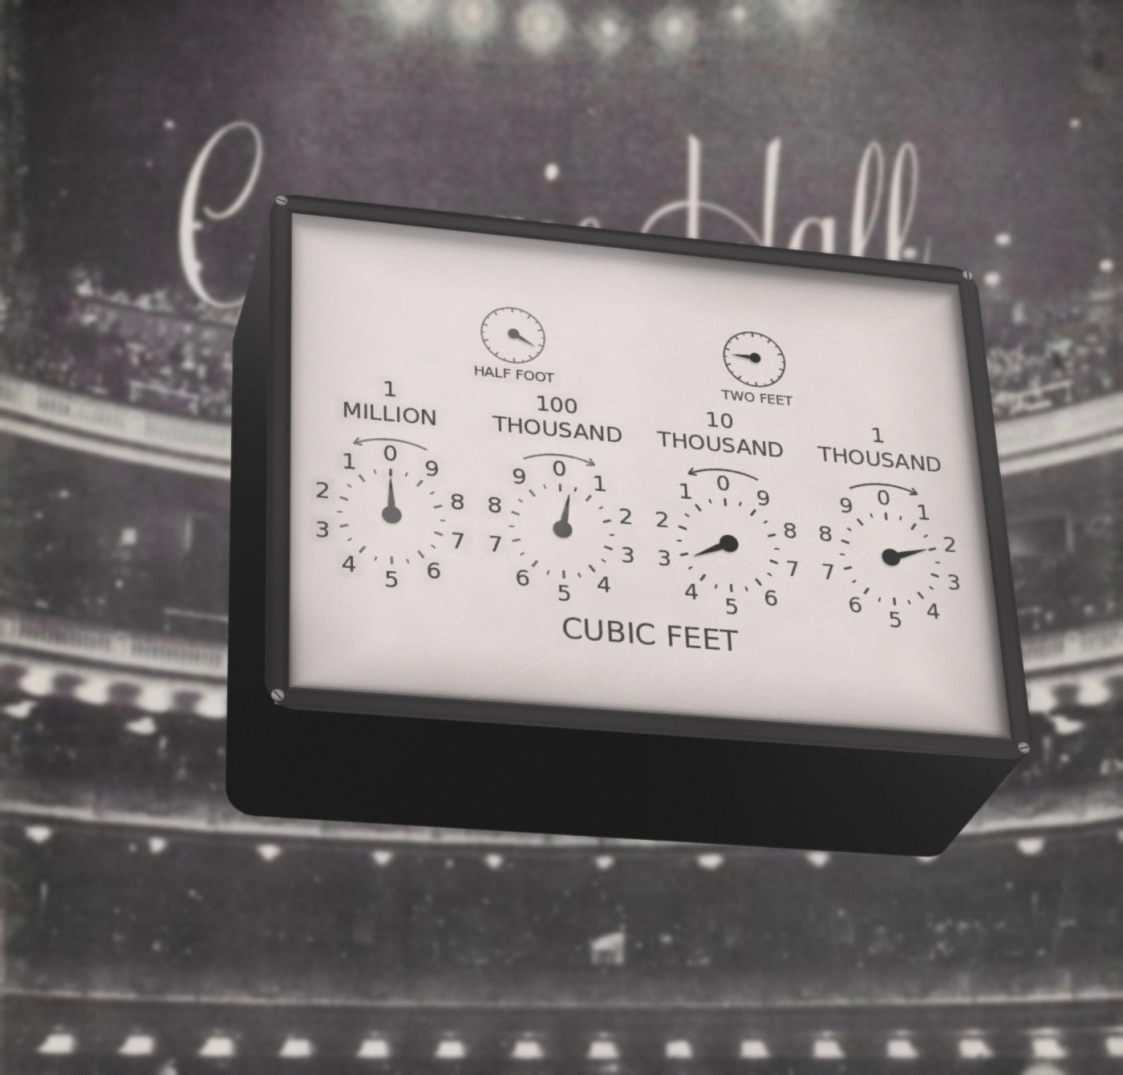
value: {"value": 3200, "unit": "ft³"}
